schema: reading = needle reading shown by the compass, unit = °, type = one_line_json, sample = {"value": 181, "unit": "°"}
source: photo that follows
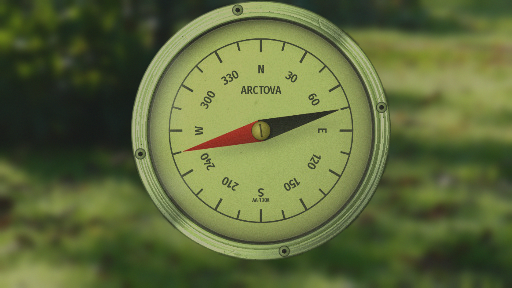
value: {"value": 255, "unit": "°"}
